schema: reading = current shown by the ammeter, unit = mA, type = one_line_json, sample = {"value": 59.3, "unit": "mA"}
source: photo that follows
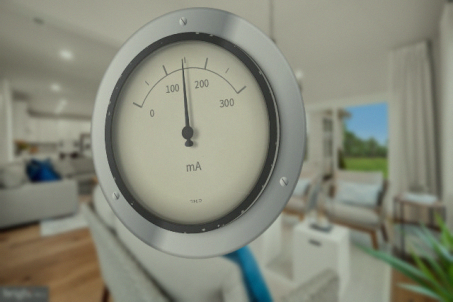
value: {"value": 150, "unit": "mA"}
